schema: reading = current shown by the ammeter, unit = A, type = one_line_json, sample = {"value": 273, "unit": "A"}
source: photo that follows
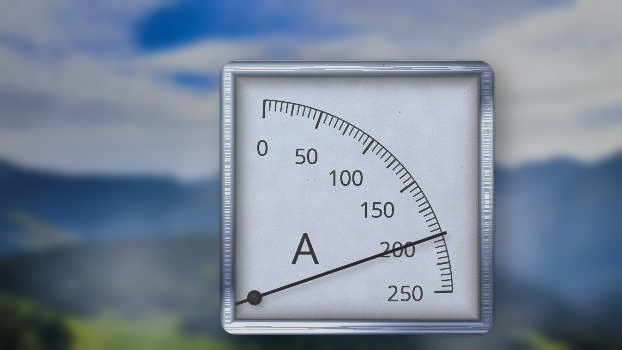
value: {"value": 200, "unit": "A"}
